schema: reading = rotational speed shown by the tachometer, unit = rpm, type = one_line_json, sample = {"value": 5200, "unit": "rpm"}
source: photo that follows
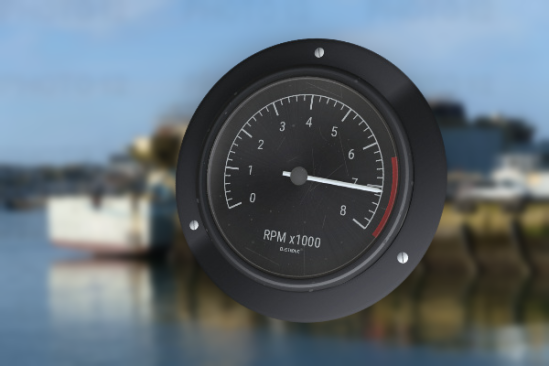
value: {"value": 7100, "unit": "rpm"}
